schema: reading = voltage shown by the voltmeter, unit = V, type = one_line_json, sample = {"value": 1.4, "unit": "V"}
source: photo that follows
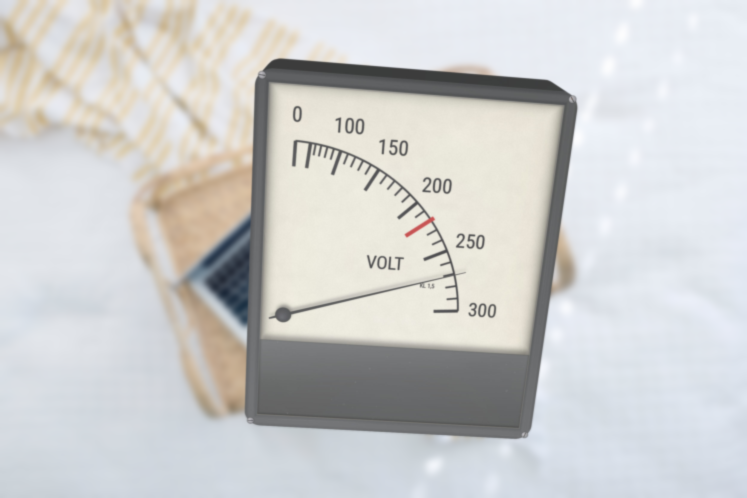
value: {"value": 270, "unit": "V"}
